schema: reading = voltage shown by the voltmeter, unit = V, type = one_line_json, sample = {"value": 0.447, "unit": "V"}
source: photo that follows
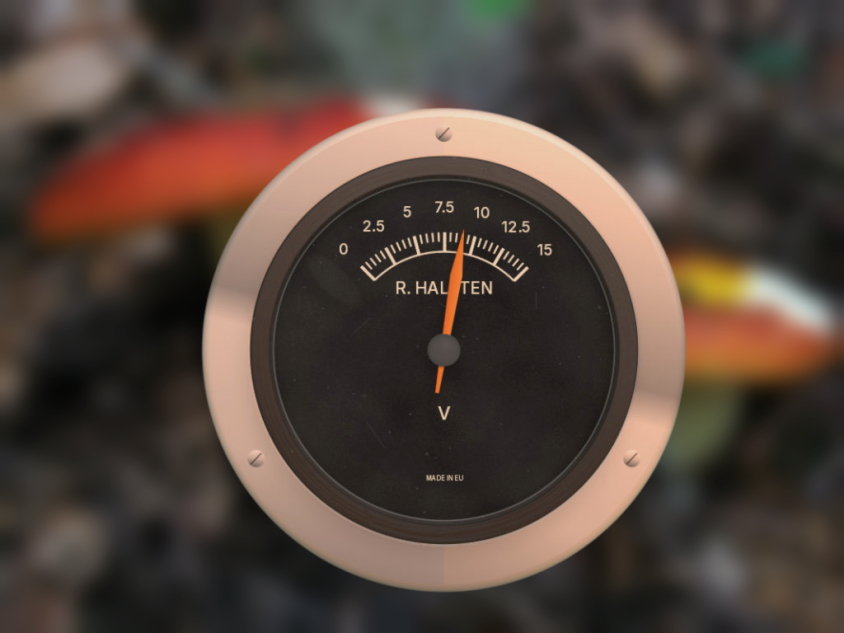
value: {"value": 9, "unit": "V"}
